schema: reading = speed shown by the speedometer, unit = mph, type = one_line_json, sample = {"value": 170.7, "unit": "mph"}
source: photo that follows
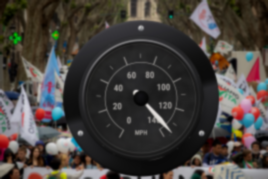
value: {"value": 135, "unit": "mph"}
